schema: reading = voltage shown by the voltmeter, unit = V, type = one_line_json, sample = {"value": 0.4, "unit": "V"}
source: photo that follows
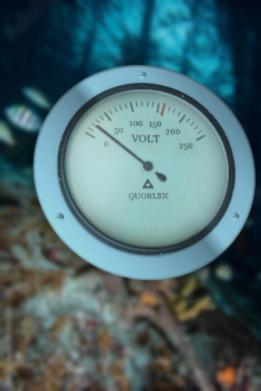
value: {"value": 20, "unit": "V"}
